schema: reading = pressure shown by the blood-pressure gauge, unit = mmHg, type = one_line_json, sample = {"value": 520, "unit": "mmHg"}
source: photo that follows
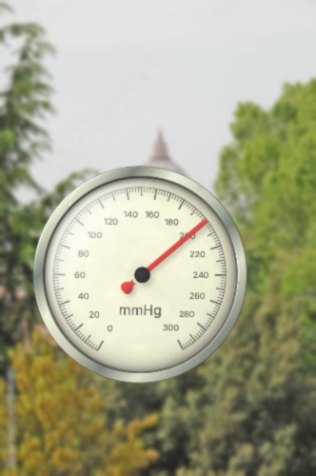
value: {"value": 200, "unit": "mmHg"}
